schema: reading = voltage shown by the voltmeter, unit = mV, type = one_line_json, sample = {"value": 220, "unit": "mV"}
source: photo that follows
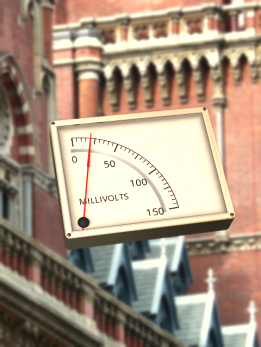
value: {"value": 20, "unit": "mV"}
